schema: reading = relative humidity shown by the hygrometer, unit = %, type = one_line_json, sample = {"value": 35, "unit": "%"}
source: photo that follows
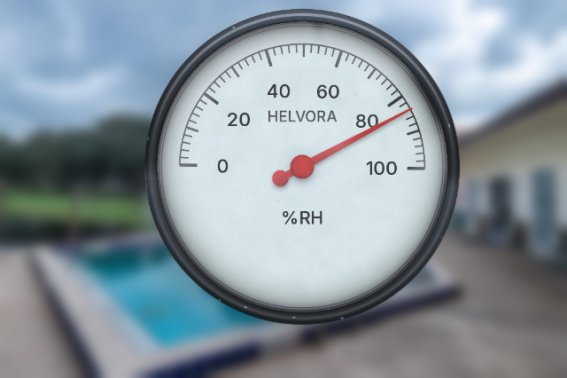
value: {"value": 84, "unit": "%"}
